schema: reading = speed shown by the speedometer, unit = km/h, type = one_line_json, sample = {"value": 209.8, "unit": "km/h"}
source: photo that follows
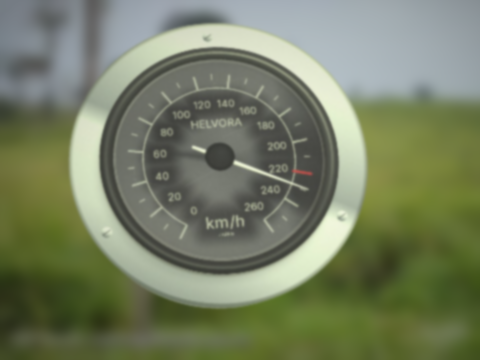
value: {"value": 230, "unit": "km/h"}
